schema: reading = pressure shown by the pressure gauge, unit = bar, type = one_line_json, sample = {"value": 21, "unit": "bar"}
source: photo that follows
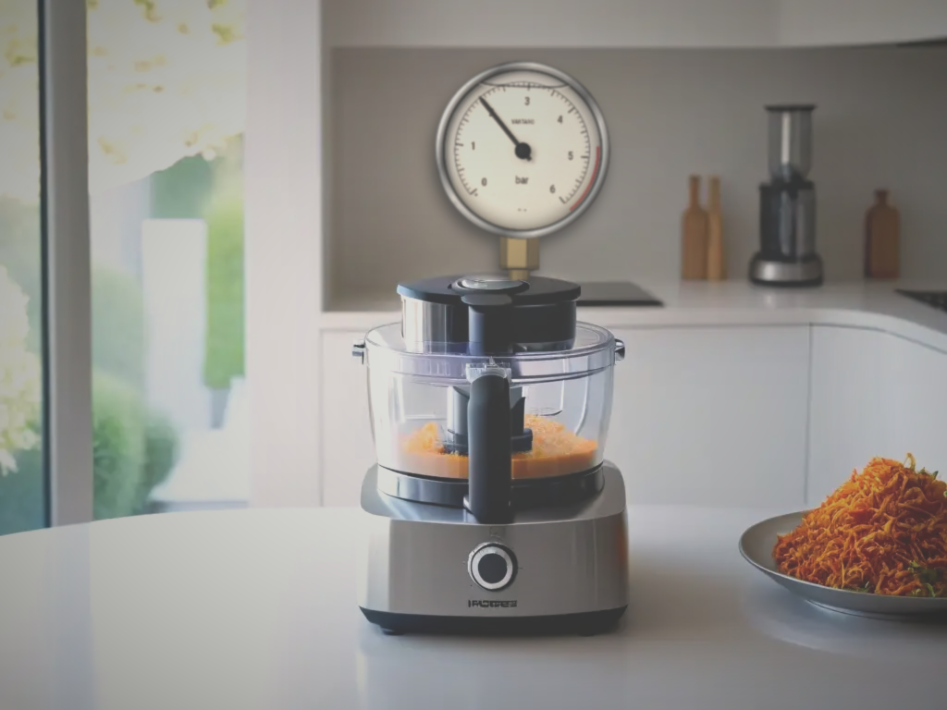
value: {"value": 2, "unit": "bar"}
